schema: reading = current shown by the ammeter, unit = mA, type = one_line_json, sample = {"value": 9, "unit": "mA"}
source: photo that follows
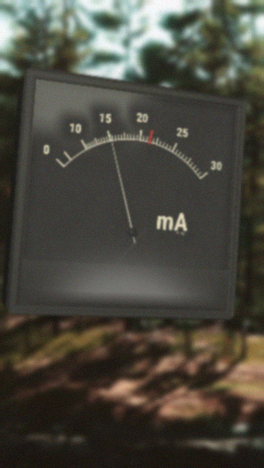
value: {"value": 15, "unit": "mA"}
